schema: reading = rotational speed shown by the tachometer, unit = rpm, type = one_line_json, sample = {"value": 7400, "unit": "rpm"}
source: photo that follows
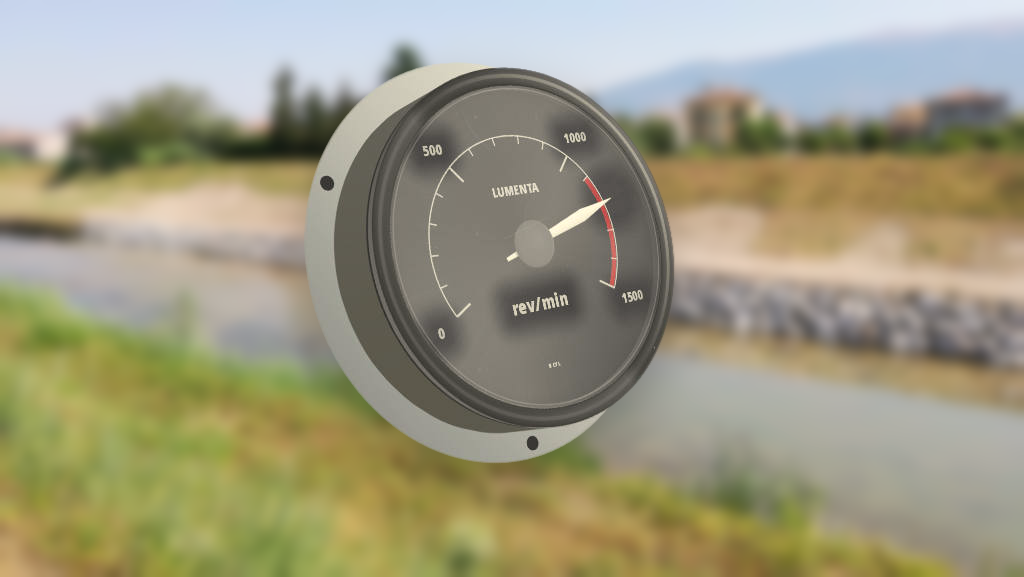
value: {"value": 1200, "unit": "rpm"}
